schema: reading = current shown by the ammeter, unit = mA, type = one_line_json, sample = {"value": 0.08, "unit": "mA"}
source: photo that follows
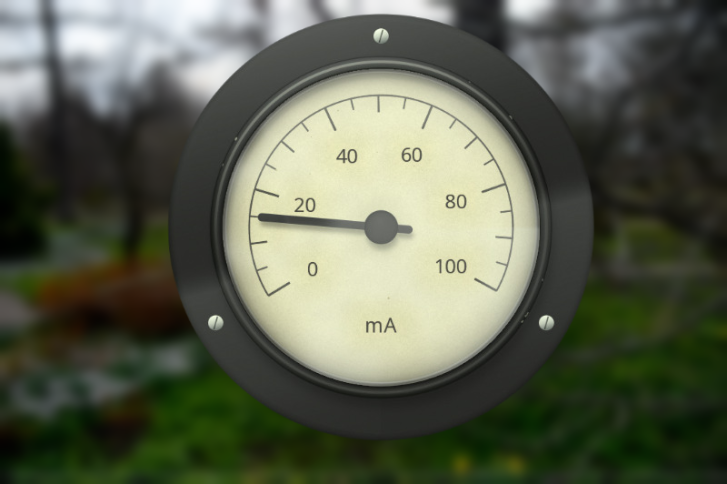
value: {"value": 15, "unit": "mA"}
